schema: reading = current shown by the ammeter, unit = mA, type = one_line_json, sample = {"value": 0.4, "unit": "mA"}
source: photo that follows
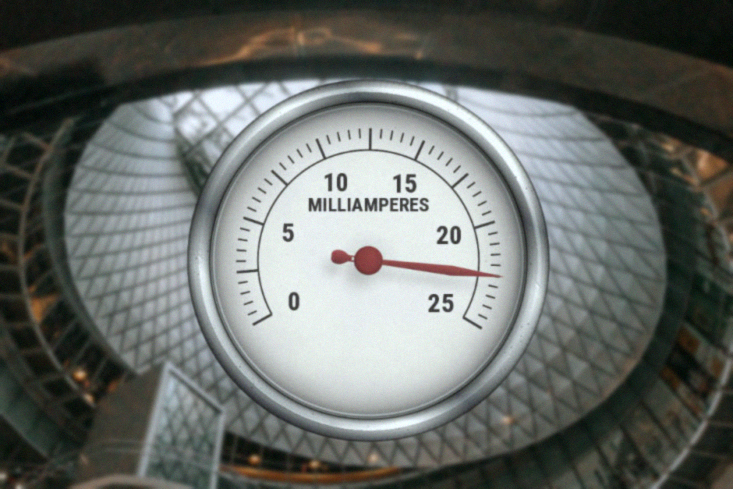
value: {"value": 22.5, "unit": "mA"}
